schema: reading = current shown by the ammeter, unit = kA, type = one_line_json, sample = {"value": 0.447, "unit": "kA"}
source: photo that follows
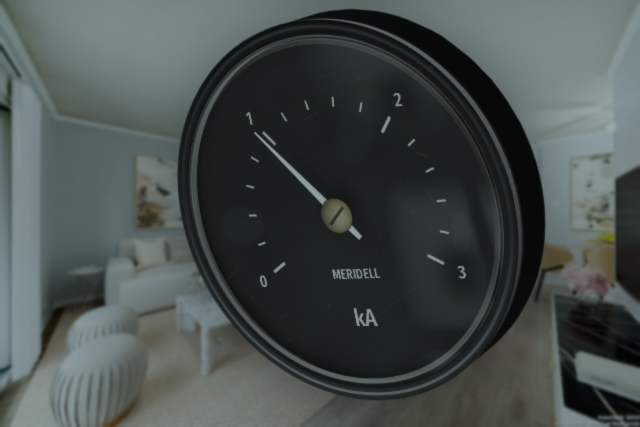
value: {"value": 1, "unit": "kA"}
